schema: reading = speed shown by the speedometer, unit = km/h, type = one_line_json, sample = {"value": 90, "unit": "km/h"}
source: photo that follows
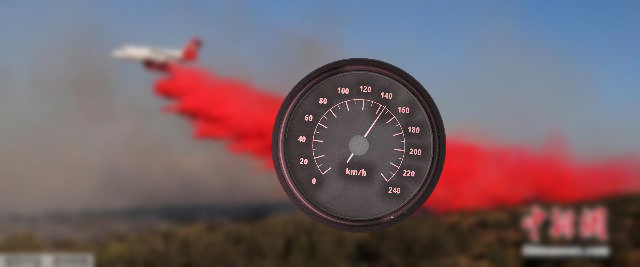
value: {"value": 145, "unit": "km/h"}
